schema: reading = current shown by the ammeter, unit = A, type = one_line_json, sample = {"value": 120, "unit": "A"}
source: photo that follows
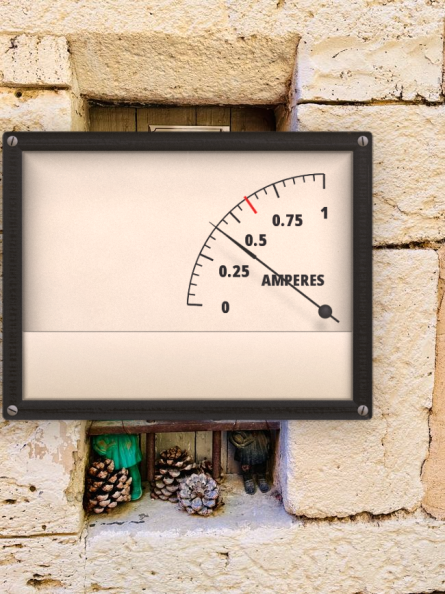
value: {"value": 0.4, "unit": "A"}
